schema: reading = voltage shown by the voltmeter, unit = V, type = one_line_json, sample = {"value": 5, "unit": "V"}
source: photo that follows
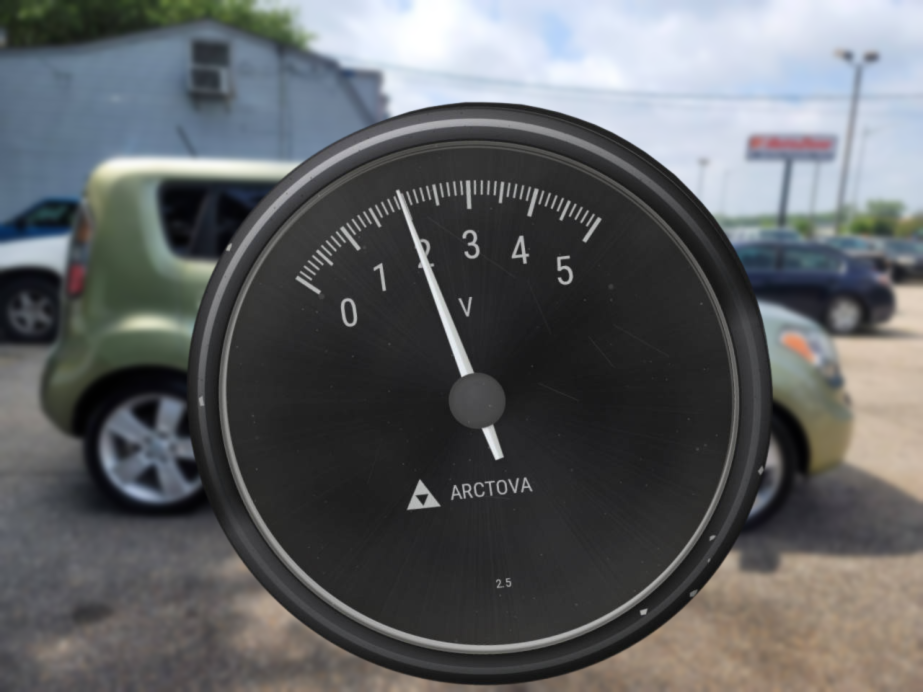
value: {"value": 2, "unit": "V"}
